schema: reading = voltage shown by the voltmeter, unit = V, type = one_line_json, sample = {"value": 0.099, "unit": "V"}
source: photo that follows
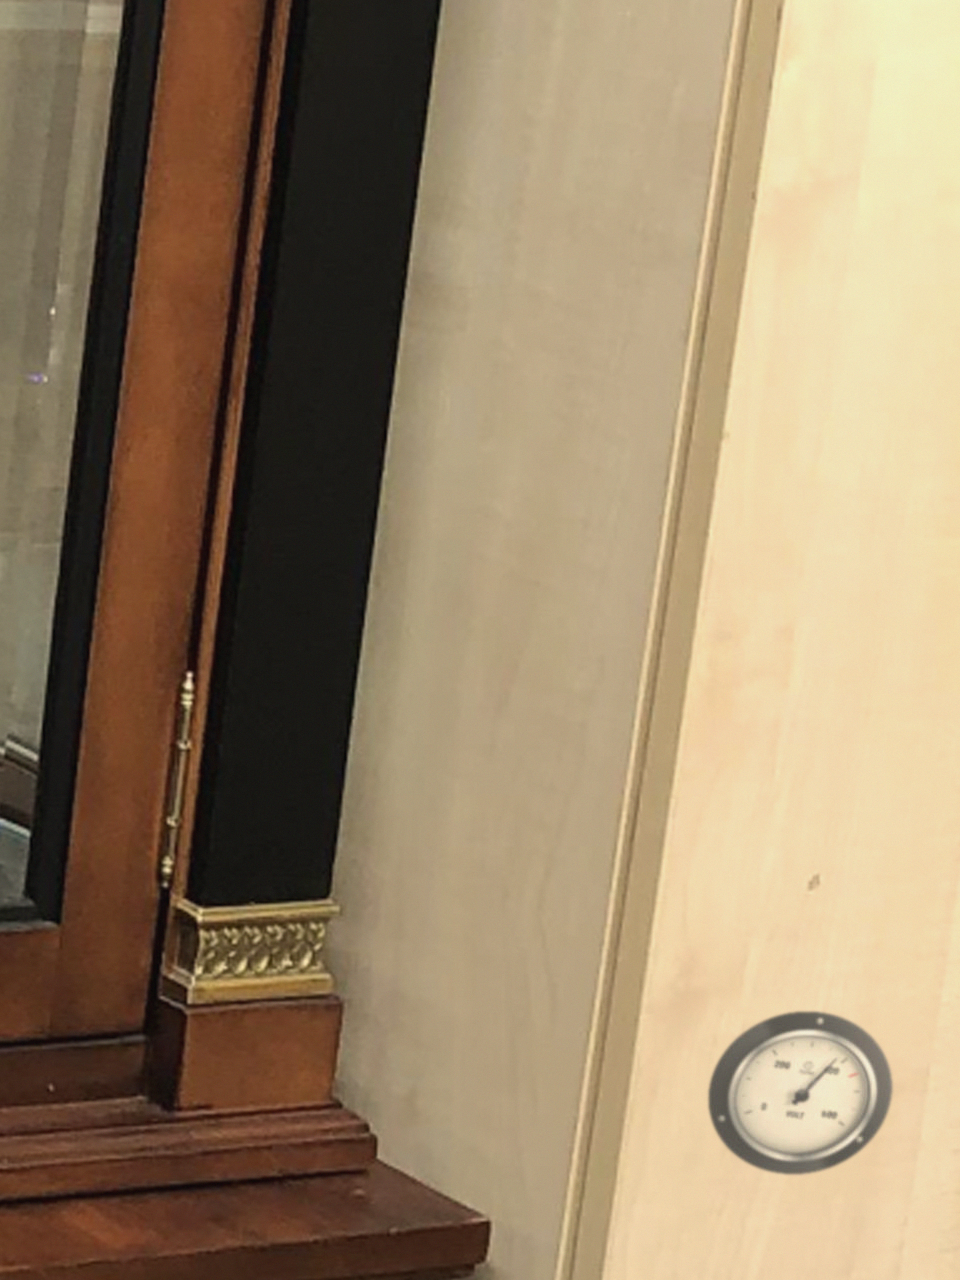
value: {"value": 375, "unit": "V"}
